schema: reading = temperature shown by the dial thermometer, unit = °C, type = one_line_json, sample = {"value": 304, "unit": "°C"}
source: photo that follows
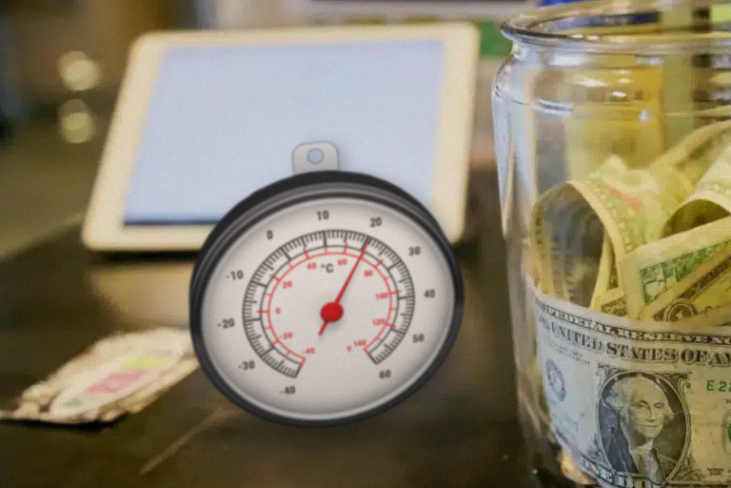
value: {"value": 20, "unit": "°C"}
